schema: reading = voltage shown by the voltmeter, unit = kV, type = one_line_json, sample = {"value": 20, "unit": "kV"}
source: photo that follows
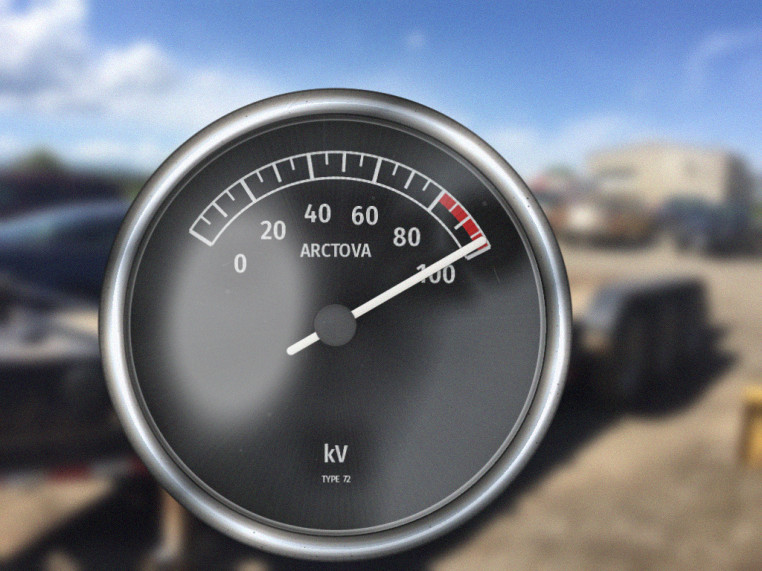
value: {"value": 97.5, "unit": "kV"}
